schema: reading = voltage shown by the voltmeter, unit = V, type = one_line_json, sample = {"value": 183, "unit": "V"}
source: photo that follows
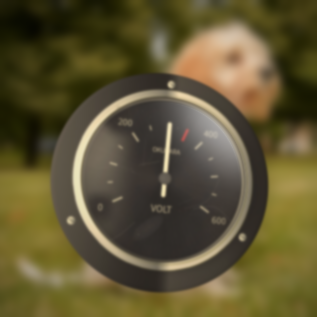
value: {"value": 300, "unit": "V"}
